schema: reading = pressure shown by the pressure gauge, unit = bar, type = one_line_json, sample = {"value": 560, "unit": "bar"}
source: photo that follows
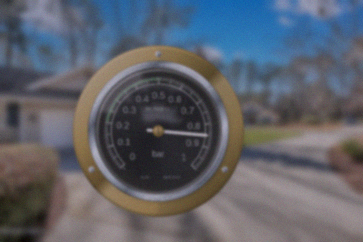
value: {"value": 0.85, "unit": "bar"}
